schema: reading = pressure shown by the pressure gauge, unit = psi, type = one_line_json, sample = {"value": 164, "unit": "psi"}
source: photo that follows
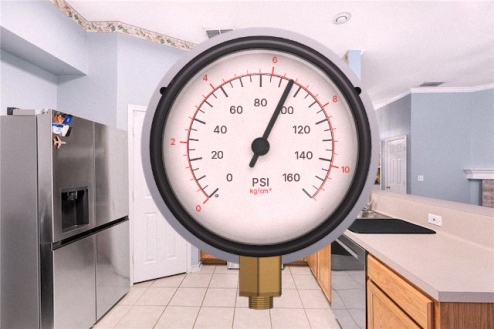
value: {"value": 95, "unit": "psi"}
